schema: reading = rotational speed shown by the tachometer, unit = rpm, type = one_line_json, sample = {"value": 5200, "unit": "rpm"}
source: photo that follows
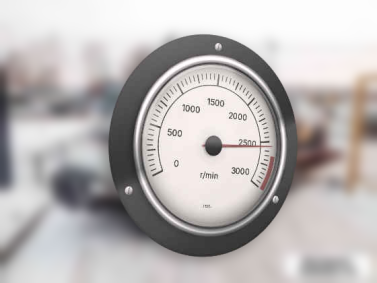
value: {"value": 2550, "unit": "rpm"}
